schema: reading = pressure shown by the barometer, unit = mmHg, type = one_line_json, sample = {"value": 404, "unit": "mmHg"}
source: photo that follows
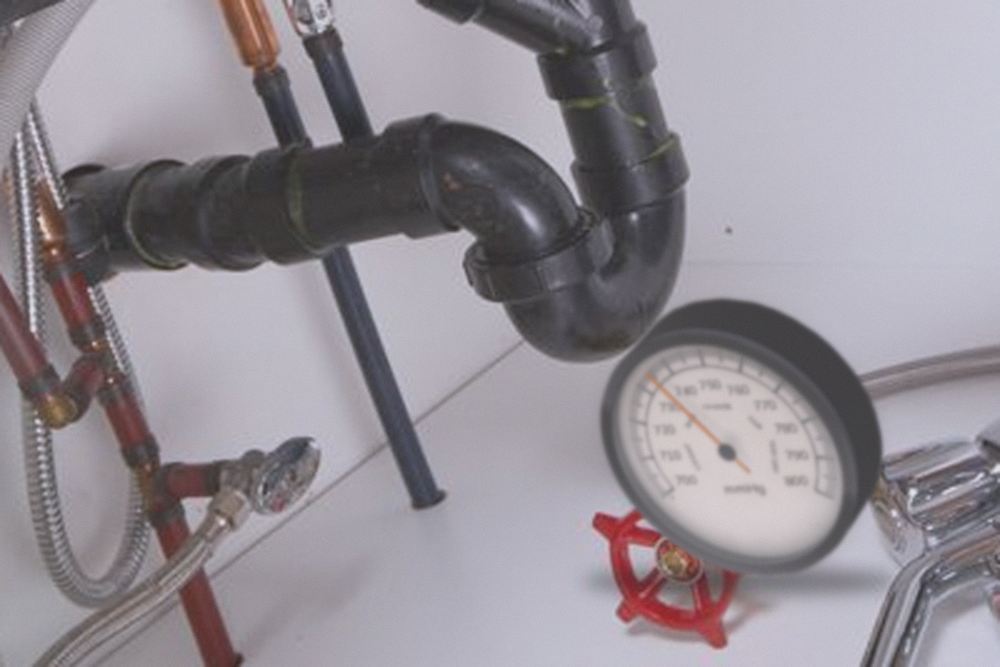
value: {"value": 735, "unit": "mmHg"}
